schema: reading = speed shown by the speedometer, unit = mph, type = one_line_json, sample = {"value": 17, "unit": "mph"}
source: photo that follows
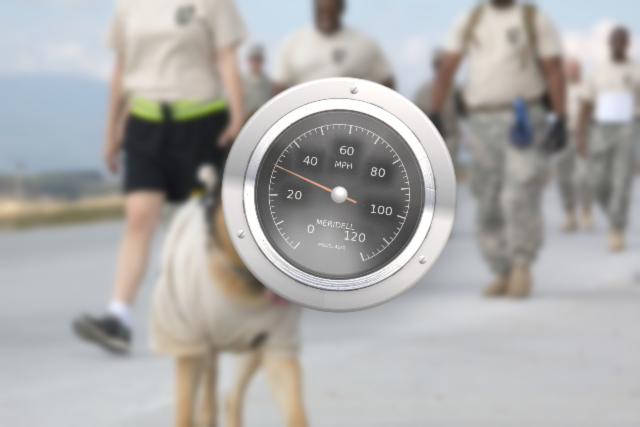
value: {"value": 30, "unit": "mph"}
